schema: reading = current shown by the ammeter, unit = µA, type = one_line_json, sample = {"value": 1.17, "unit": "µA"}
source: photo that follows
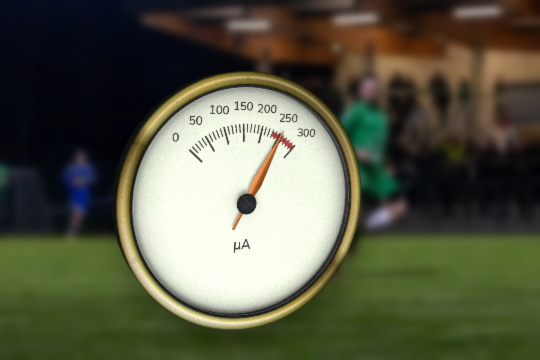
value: {"value": 250, "unit": "µA"}
